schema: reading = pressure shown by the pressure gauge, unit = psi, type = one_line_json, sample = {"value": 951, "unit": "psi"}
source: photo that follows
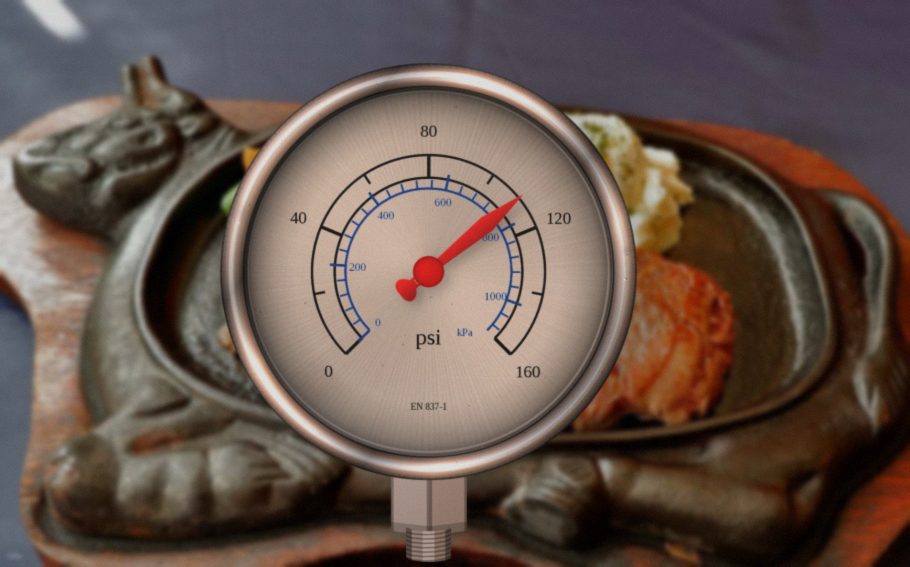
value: {"value": 110, "unit": "psi"}
